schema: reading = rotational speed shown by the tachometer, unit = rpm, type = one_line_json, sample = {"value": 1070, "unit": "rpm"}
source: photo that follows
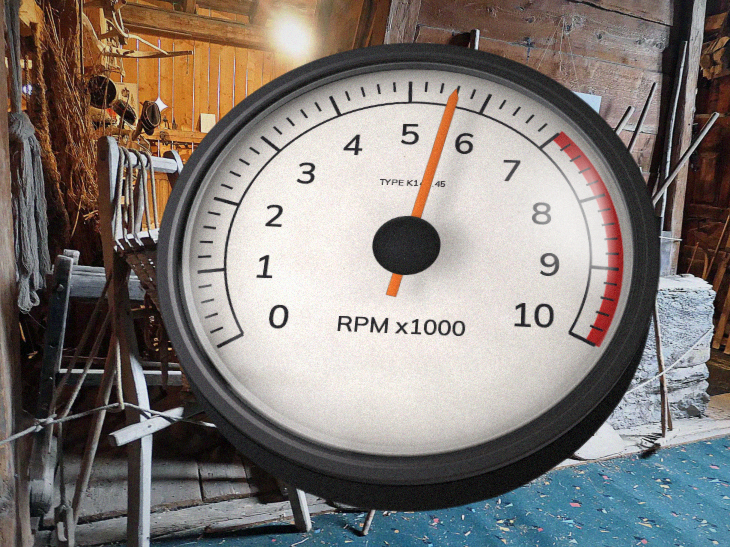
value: {"value": 5600, "unit": "rpm"}
